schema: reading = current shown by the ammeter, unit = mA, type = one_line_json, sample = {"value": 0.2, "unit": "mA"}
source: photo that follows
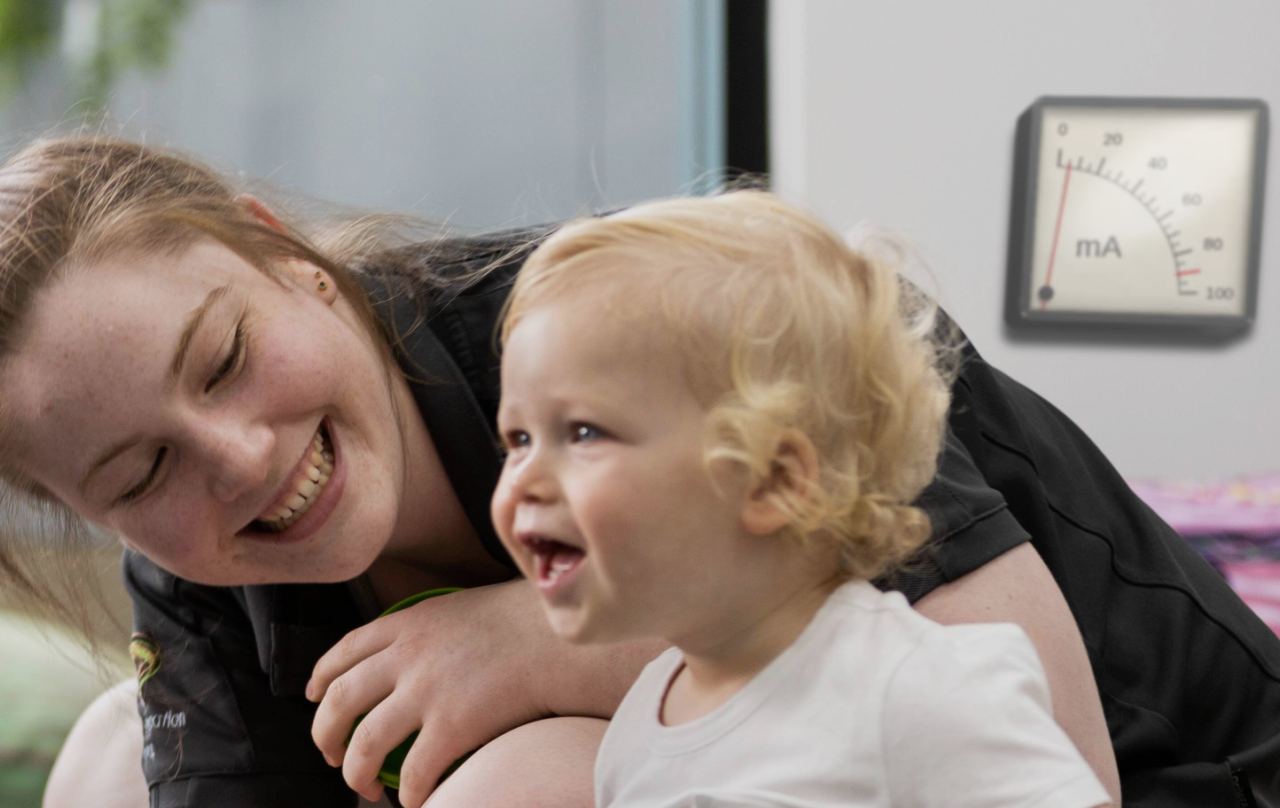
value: {"value": 5, "unit": "mA"}
